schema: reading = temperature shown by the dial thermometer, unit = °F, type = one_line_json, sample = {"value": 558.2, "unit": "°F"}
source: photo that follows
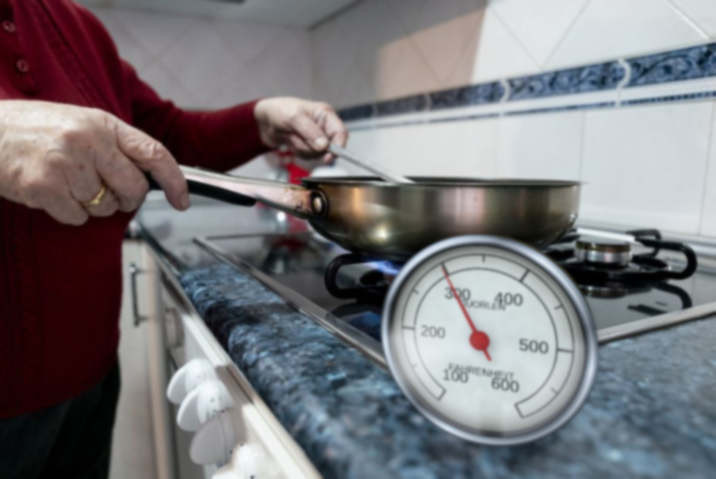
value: {"value": 300, "unit": "°F"}
